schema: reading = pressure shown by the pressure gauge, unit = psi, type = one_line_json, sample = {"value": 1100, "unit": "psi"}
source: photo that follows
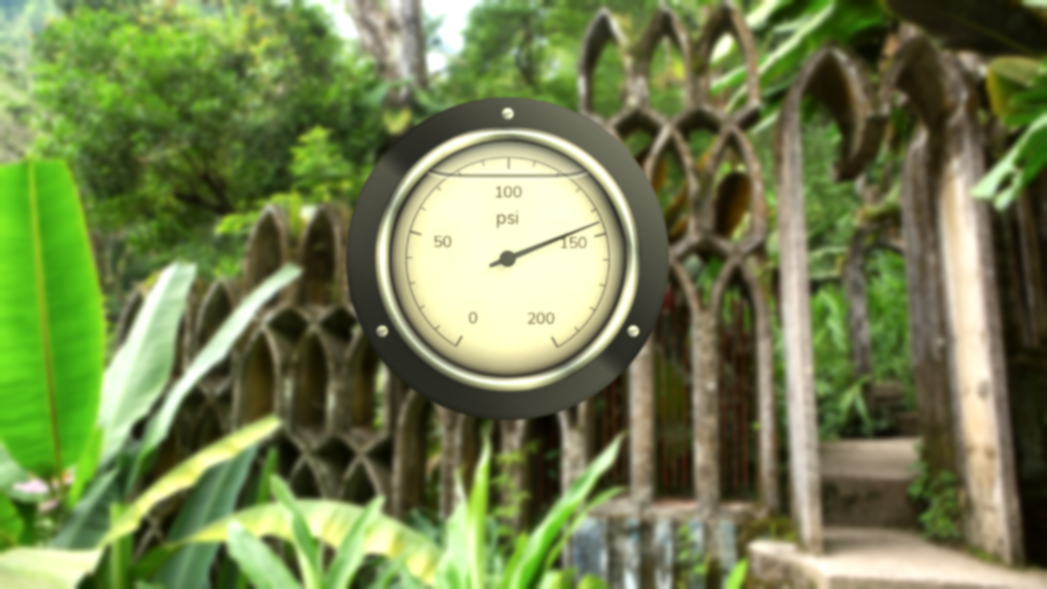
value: {"value": 145, "unit": "psi"}
